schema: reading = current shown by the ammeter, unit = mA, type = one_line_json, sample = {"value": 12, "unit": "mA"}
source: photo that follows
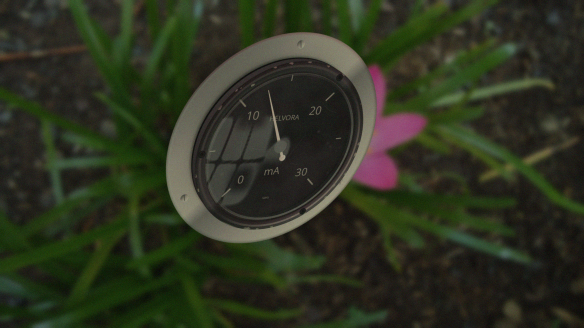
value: {"value": 12.5, "unit": "mA"}
